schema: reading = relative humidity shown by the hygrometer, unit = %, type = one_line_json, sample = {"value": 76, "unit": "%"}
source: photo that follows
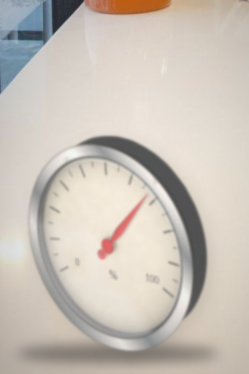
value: {"value": 67.5, "unit": "%"}
